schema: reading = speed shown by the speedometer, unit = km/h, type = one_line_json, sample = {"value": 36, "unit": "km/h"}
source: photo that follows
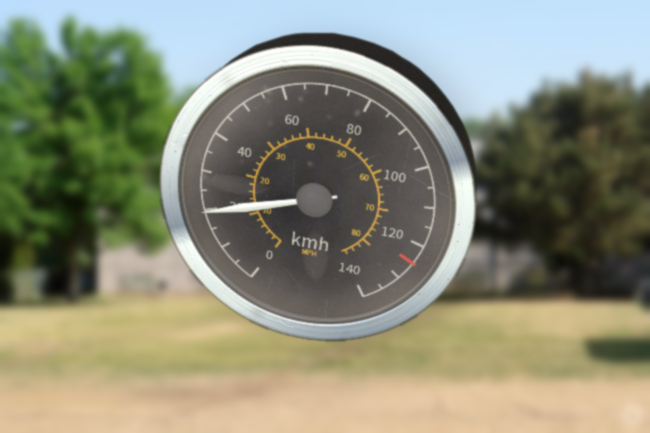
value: {"value": 20, "unit": "km/h"}
